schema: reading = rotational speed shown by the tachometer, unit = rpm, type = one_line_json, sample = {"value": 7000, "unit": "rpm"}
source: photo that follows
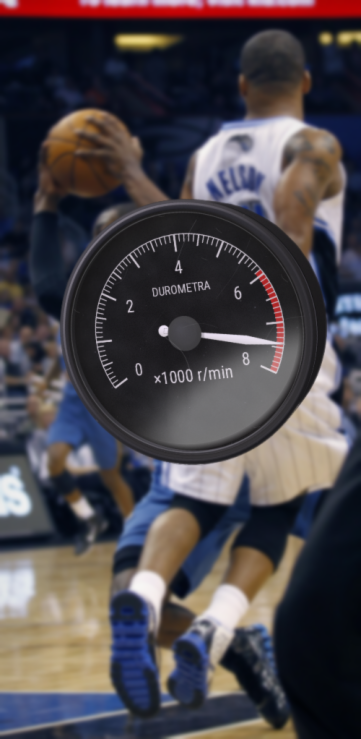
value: {"value": 7400, "unit": "rpm"}
